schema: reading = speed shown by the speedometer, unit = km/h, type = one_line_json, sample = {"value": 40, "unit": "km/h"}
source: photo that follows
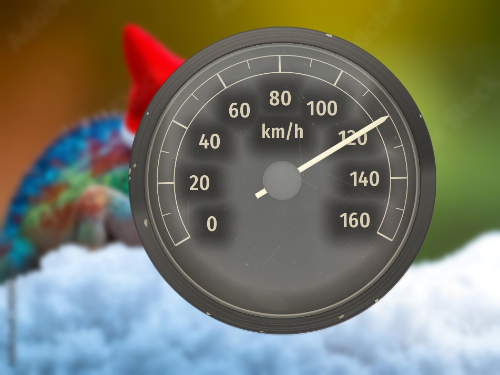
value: {"value": 120, "unit": "km/h"}
